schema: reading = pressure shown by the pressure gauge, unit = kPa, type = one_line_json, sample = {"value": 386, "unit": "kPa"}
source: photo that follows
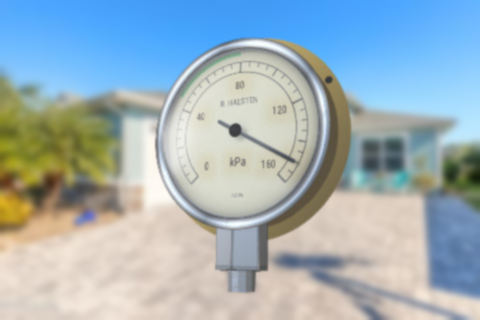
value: {"value": 150, "unit": "kPa"}
